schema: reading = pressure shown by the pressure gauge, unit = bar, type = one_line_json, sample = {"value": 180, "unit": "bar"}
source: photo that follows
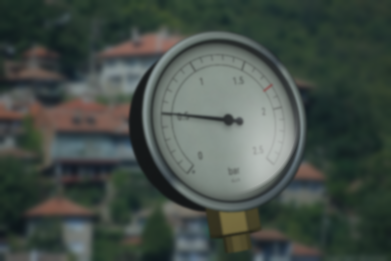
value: {"value": 0.5, "unit": "bar"}
